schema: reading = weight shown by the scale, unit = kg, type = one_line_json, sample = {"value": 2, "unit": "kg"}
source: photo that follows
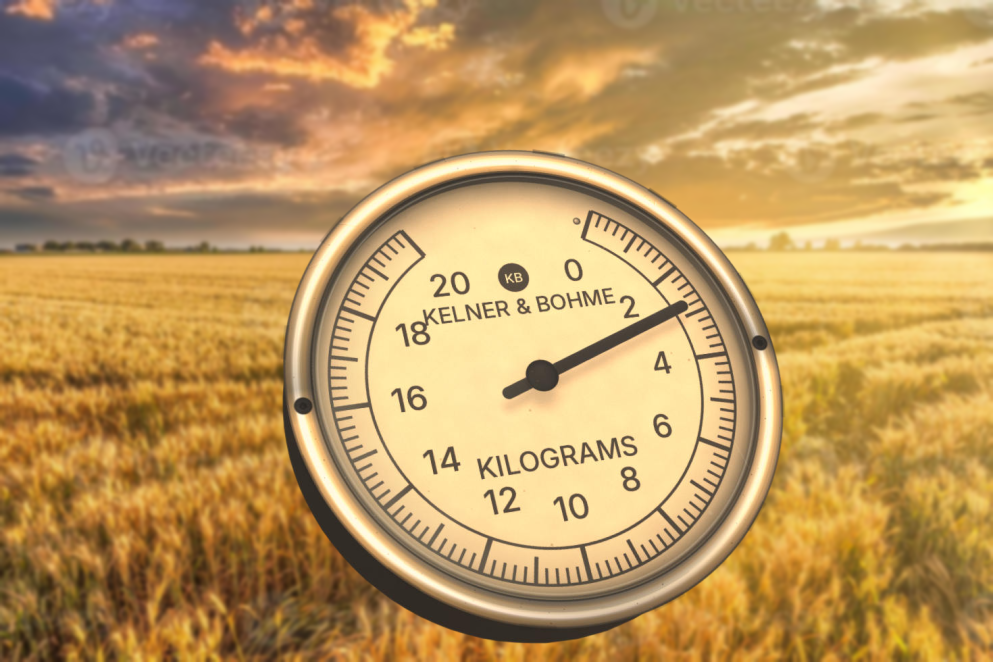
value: {"value": 2.8, "unit": "kg"}
